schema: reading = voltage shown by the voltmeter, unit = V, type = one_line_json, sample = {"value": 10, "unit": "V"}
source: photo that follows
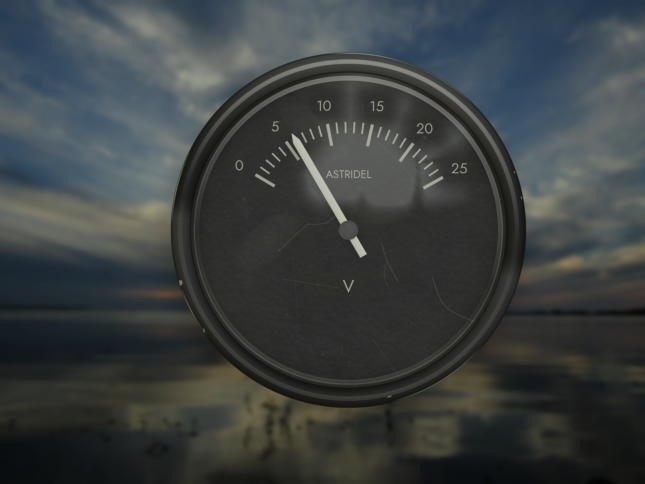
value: {"value": 6, "unit": "V"}
